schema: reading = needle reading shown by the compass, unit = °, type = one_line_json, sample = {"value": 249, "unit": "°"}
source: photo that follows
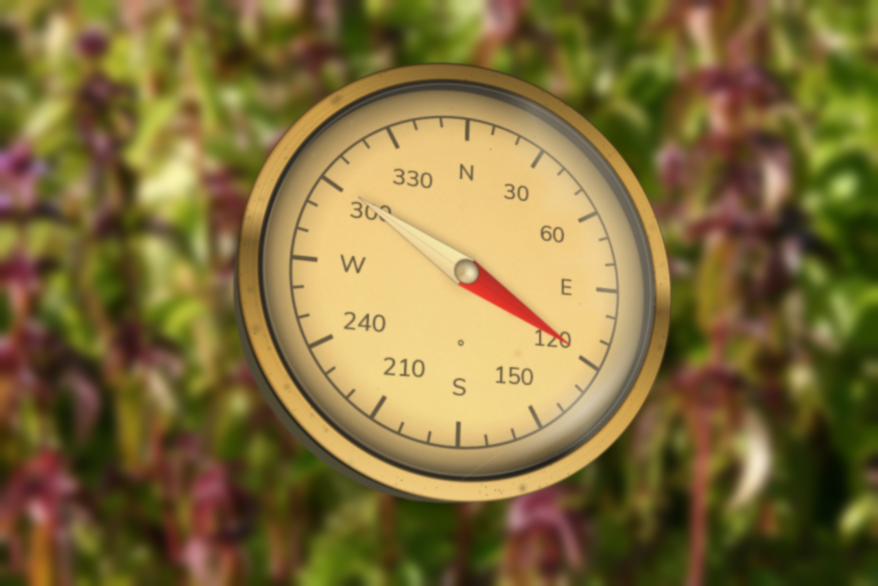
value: {"value": 120, "unit": "°"}
